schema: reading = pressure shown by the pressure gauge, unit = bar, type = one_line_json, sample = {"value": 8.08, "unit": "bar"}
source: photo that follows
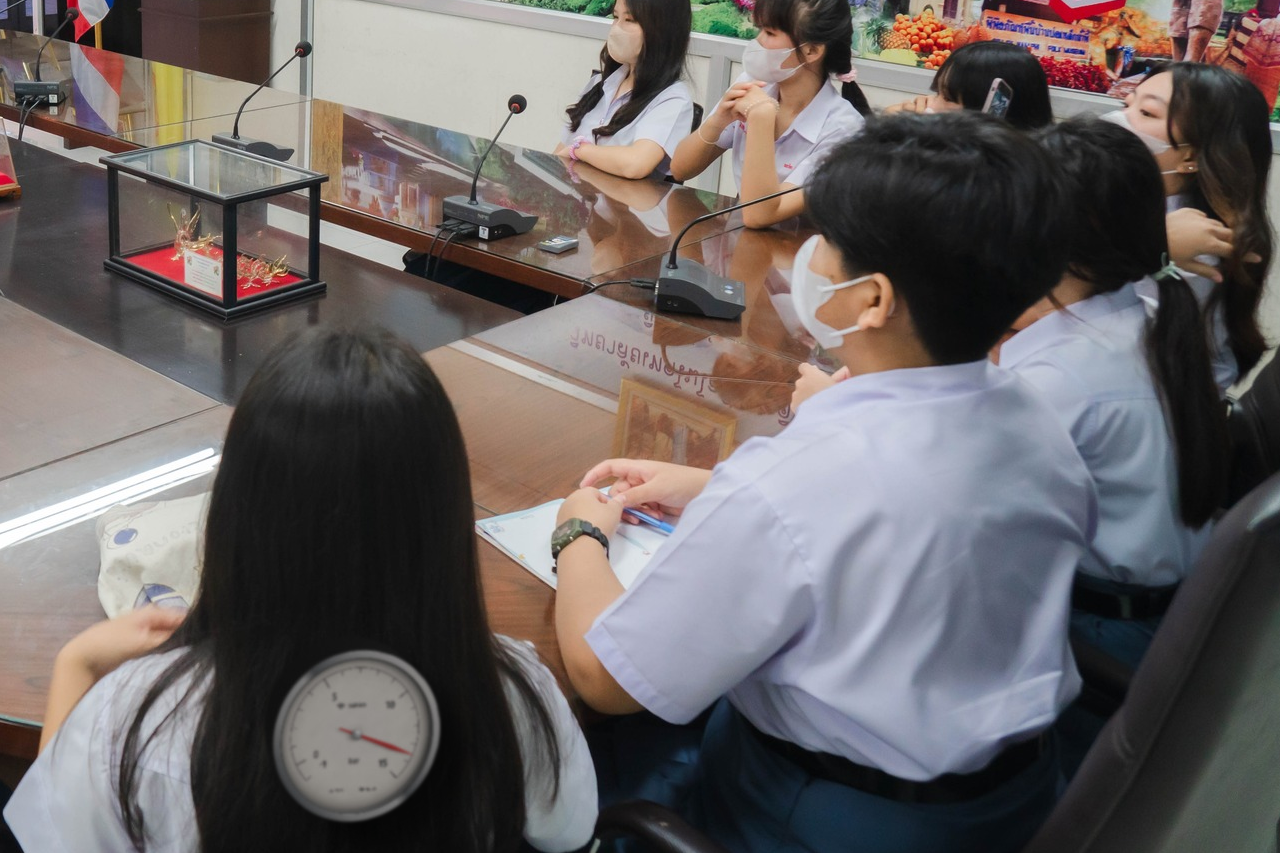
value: {"value": 13.5, "unit": "bar"}
